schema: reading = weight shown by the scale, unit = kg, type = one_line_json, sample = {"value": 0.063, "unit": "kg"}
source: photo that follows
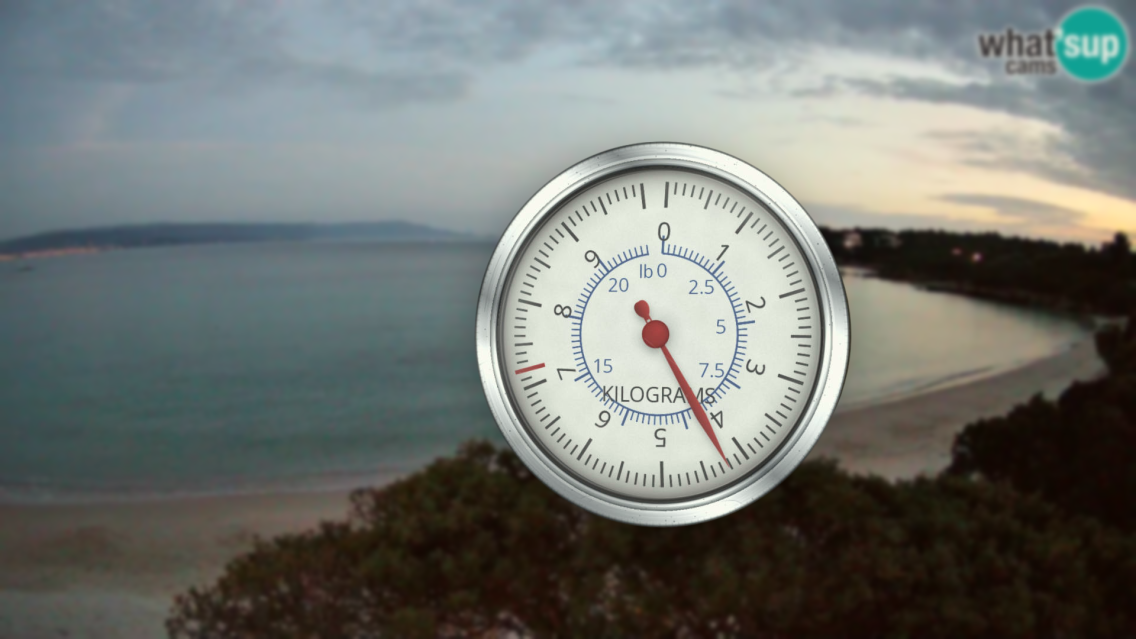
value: {"value": 4.2, "unit": "kg"}
